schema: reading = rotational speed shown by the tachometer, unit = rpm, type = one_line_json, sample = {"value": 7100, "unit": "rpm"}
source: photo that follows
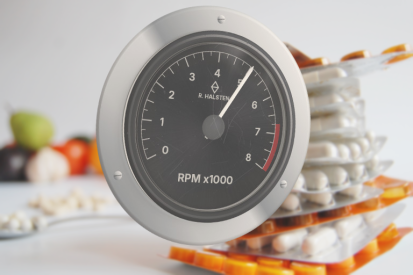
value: {"value": 5000, "unit": "rpm"}
